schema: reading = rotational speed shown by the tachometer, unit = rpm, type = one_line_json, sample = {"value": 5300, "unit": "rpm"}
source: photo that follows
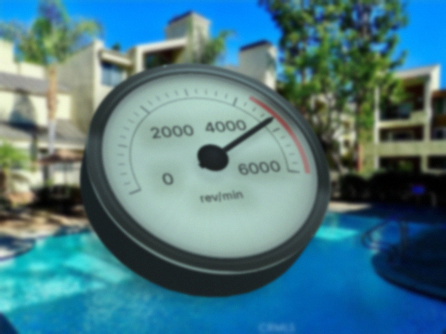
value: {"value": 4800, "unit": "rpm"}
